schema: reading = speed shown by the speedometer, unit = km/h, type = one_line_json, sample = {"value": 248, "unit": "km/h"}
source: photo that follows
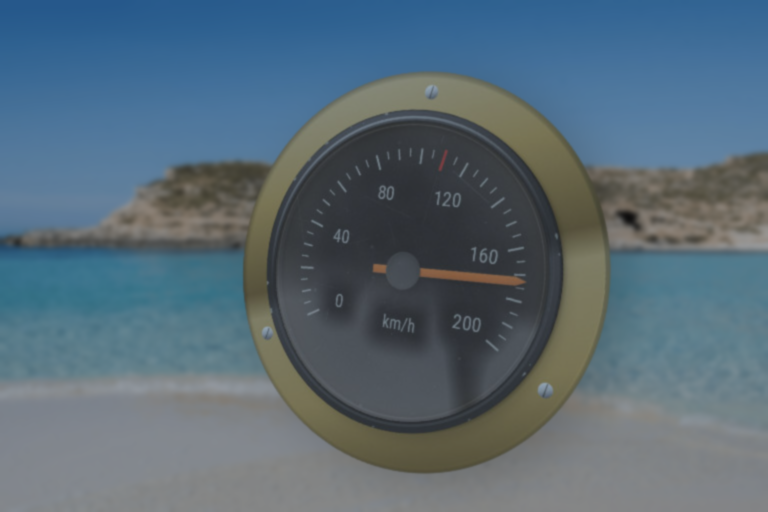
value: {"value": 172.5, "unit": "km/h"}
